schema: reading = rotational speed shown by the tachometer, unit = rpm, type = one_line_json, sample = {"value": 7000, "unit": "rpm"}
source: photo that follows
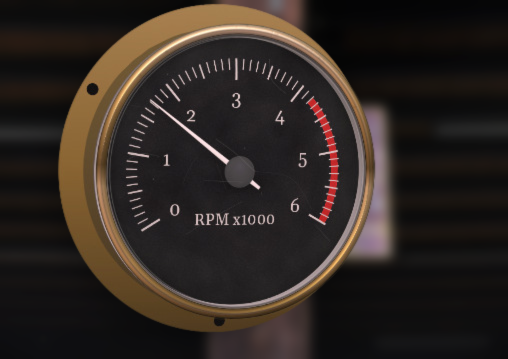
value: {"value": 1700, "unit": "rpm"}
